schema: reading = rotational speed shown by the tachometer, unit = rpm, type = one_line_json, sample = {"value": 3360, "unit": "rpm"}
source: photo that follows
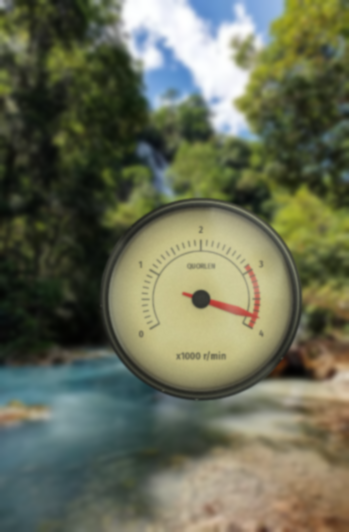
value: {"value": 3800, "unit": "rpm"}
